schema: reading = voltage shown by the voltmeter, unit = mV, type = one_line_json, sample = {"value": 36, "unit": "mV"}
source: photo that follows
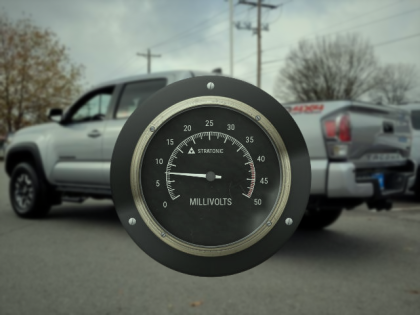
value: {"value": 7.5, "unit": "mV"}
